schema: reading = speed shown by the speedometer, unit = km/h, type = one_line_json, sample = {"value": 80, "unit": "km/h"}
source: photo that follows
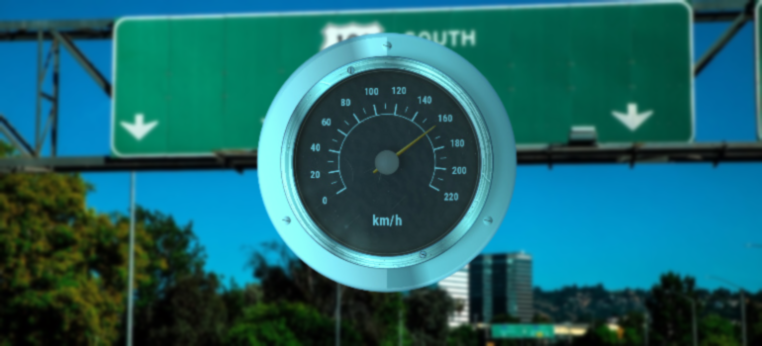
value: {"value": 160, "unit": "km/h"}
